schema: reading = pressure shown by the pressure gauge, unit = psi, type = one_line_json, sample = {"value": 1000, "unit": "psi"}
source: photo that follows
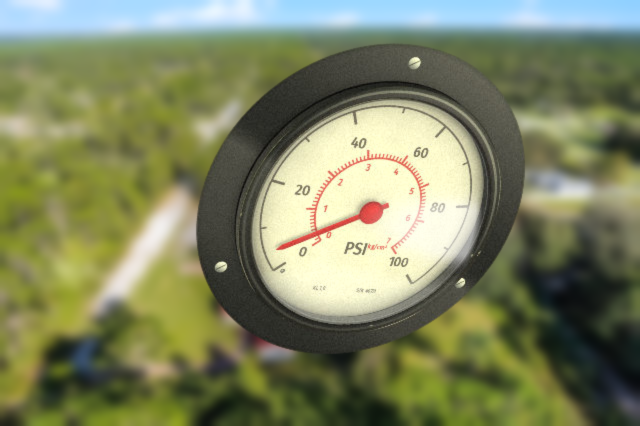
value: {"value": 5, "unit": "psi"}
